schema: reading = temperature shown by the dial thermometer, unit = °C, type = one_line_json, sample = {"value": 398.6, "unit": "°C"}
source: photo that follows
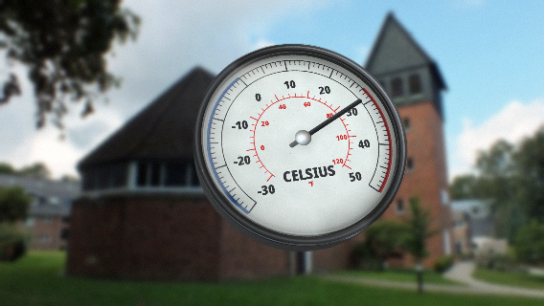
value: {"value": 29, "unit": "°C"}
